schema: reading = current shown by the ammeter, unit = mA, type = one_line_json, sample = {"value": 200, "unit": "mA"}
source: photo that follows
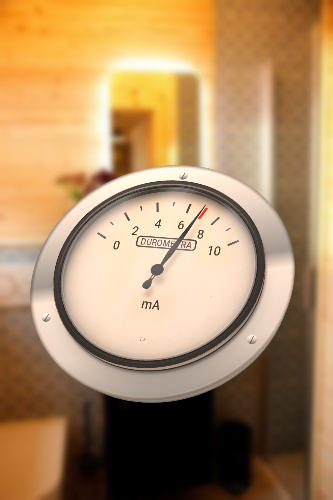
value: {"value": 7, "unit": "mA"}
